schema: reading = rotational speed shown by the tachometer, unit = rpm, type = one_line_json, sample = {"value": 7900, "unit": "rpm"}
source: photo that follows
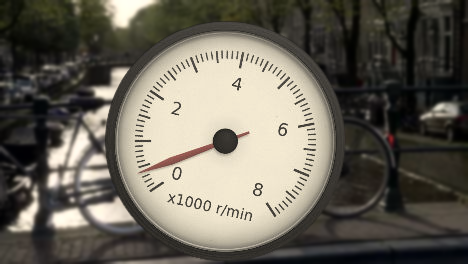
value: {"value": 400, "unit": "rpm"}
